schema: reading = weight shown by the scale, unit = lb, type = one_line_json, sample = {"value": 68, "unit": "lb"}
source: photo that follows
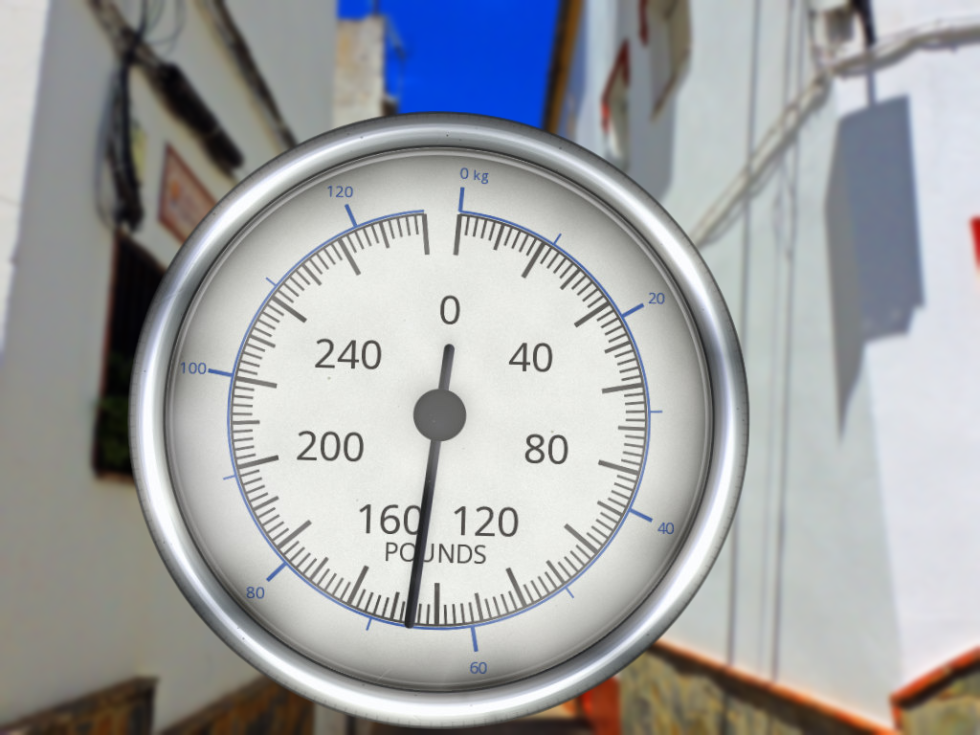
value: {"value": 146, "unit": "lb"}
